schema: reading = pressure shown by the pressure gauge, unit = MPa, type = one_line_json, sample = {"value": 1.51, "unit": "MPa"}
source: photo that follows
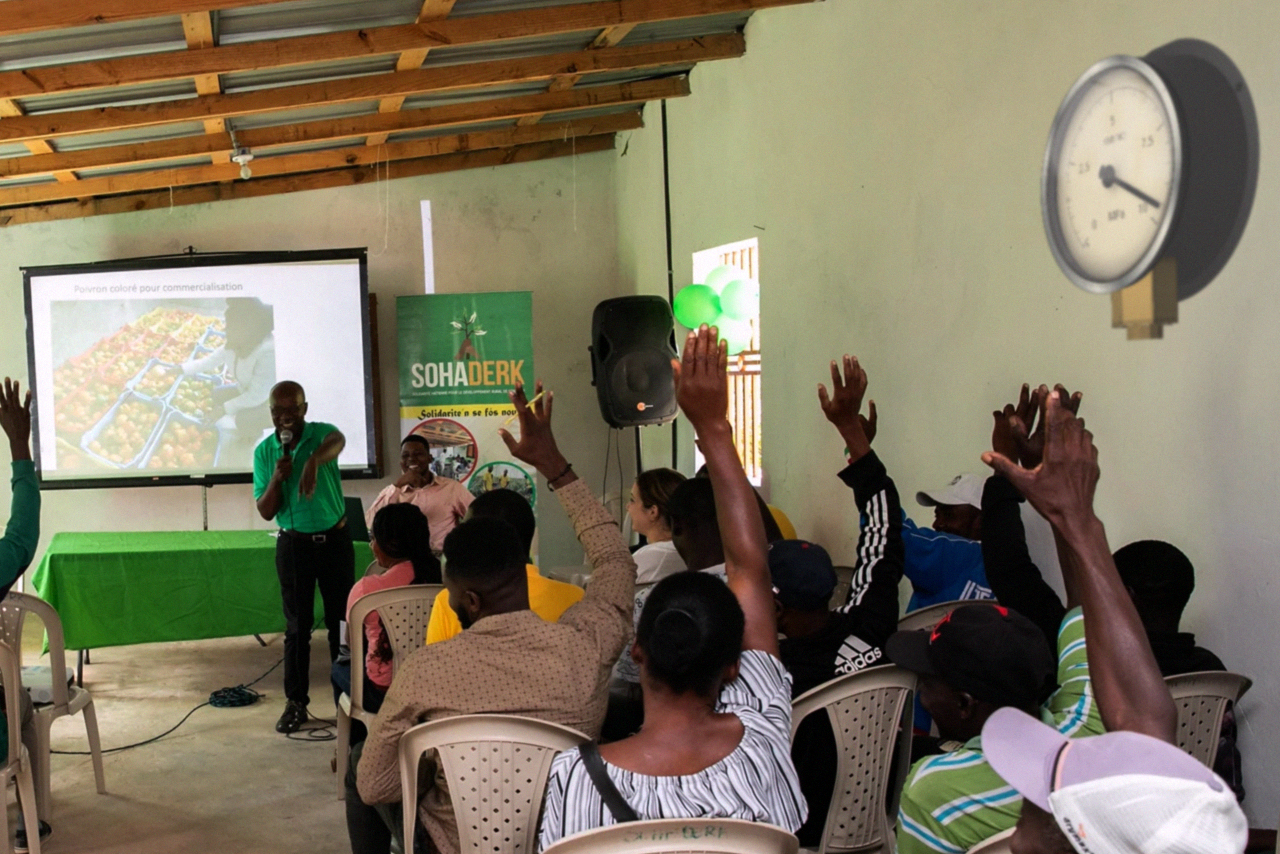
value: {"value": 9.5, "unit": "MPa"}
